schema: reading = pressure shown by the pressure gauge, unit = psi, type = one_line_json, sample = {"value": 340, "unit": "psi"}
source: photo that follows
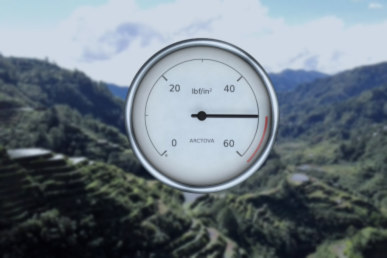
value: {"value": 50, "unit": "psi"}
